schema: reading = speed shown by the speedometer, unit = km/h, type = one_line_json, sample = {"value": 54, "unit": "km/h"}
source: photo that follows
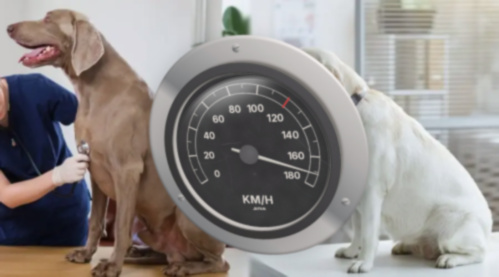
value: {"value": 170, "unit": "km/h"}
